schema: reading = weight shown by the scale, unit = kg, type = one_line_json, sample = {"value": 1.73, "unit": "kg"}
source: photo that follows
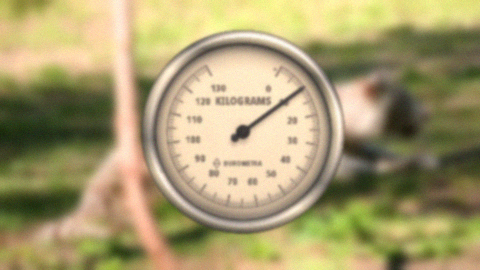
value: {"value": 10, "unit": "kg"}
